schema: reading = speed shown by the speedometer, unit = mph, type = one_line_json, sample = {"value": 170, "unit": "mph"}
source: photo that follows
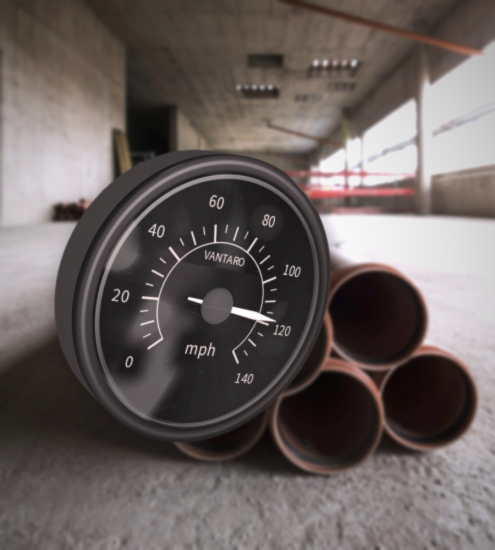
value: {"value": 117.5, "unit": "mph"}
